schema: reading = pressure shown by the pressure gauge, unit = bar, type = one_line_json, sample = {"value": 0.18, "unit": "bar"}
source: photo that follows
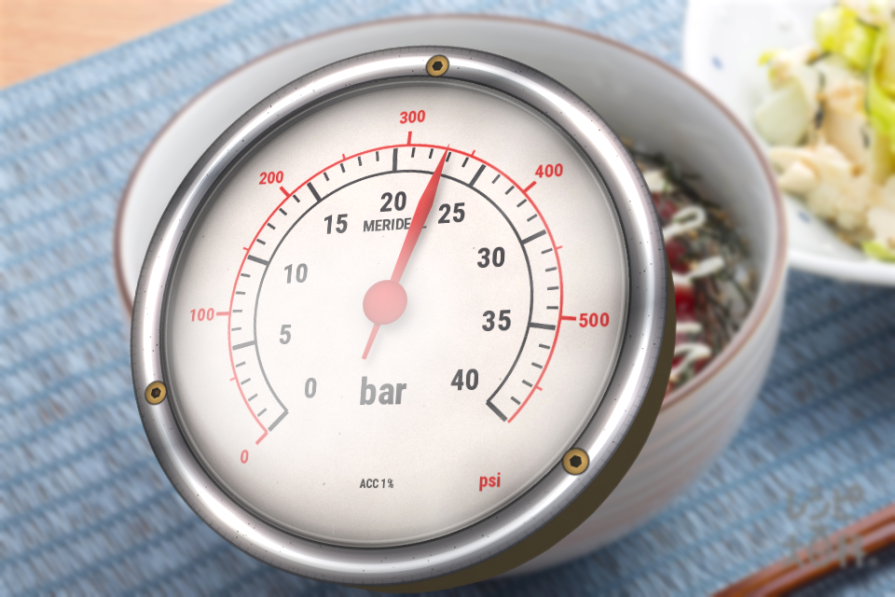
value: {"value": 23, "unit": "bar"}
